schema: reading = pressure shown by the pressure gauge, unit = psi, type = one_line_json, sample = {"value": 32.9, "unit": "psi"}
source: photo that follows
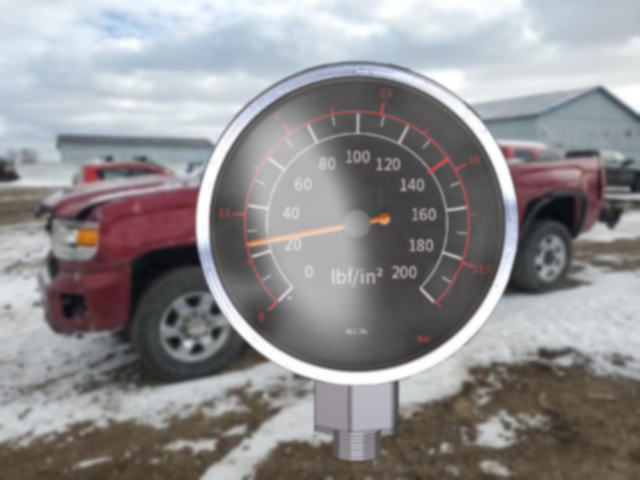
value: {"value": 25, "unit": "psi"}
